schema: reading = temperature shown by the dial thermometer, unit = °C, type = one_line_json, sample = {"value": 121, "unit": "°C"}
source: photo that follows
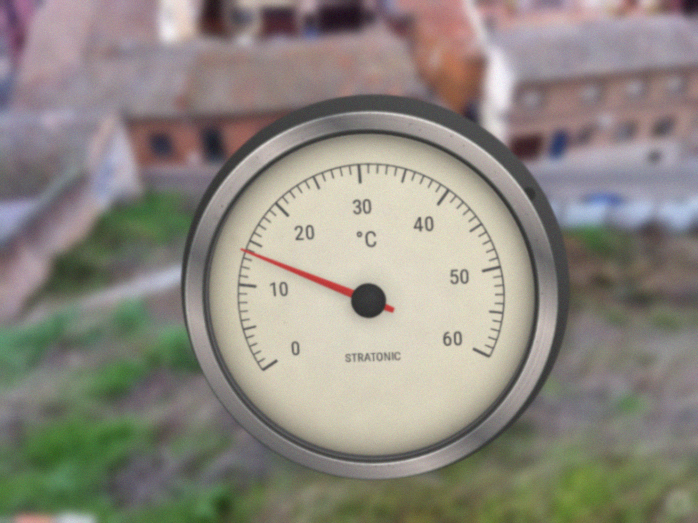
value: {"value": 14, "unit": "°C"}
